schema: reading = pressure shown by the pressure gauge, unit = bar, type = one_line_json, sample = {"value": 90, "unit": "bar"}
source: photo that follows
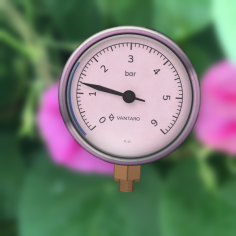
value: {"value": 1.3, "unit": "bar"}
